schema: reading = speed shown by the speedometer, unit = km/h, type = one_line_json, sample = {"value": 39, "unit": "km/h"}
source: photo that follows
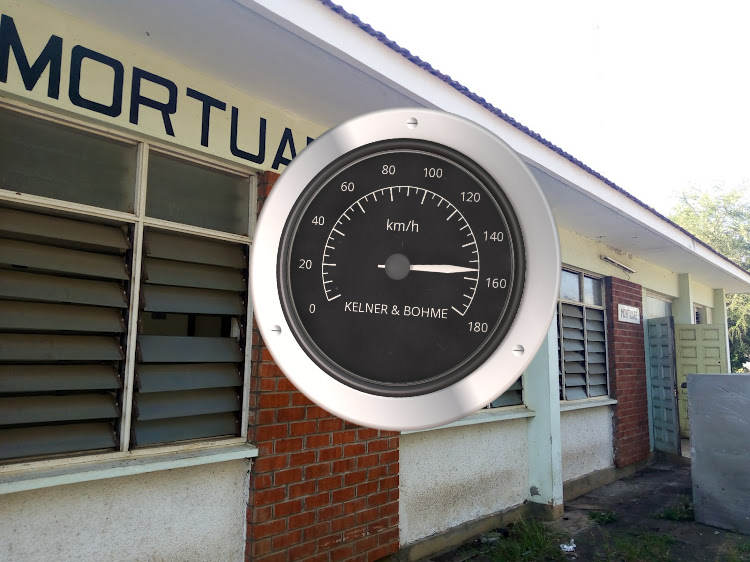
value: {"value": 155, "unit": "km/h"}
